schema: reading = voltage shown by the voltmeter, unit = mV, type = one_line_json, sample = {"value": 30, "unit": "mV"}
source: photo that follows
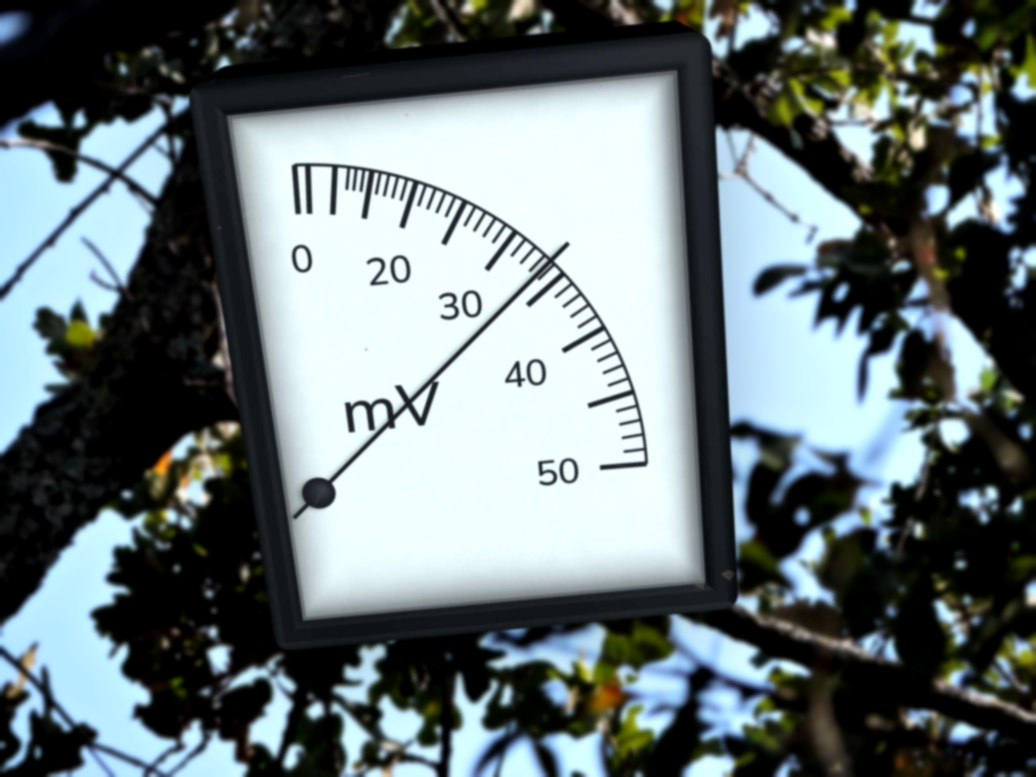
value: {"value": 33.5, "unit": "mV"}
